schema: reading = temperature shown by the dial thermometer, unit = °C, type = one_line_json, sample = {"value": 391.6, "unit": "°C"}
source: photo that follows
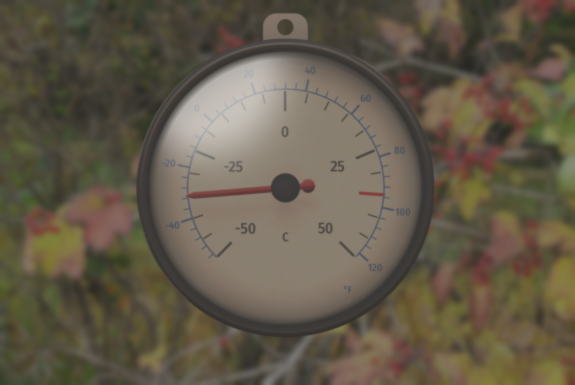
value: {"value": -35, "unit": "°C"}
